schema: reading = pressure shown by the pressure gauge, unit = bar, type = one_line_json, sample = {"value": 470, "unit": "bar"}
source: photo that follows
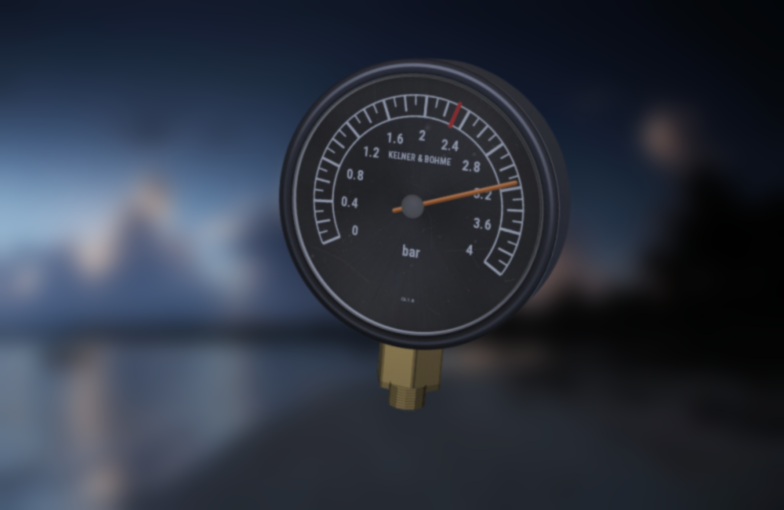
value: {"value": 3.15, "unit": "bar"}
